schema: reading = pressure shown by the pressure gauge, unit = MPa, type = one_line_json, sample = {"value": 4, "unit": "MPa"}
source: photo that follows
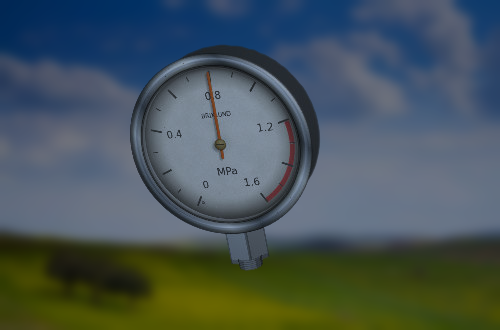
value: {"value": 0.8, "unit": "MPa"}
